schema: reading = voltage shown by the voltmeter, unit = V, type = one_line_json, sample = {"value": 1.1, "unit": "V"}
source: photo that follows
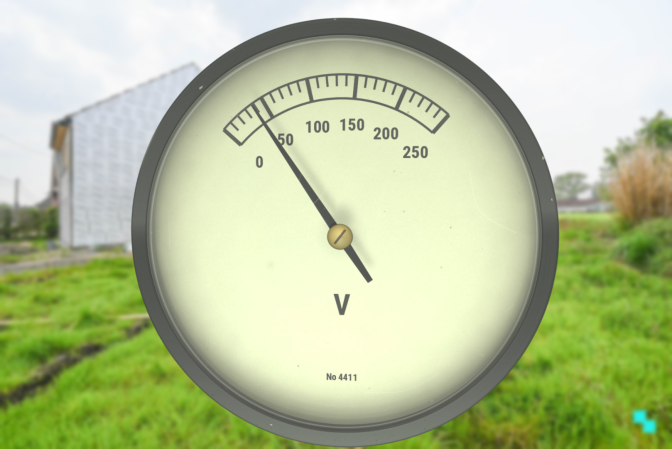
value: {"value": 40, "unit": "V"}
